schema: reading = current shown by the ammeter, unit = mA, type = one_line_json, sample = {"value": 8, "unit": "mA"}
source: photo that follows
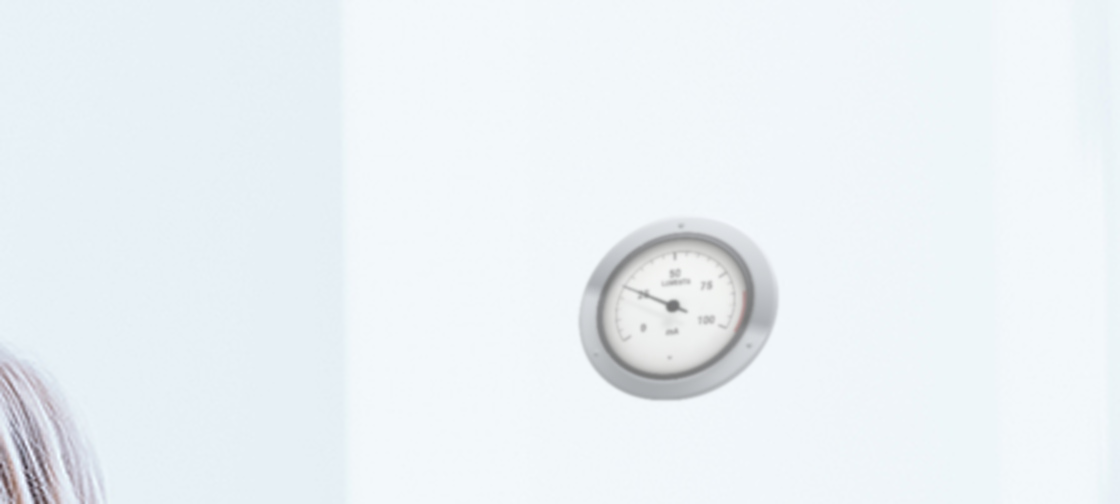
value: {"value": 25, "unit": "mA"}
